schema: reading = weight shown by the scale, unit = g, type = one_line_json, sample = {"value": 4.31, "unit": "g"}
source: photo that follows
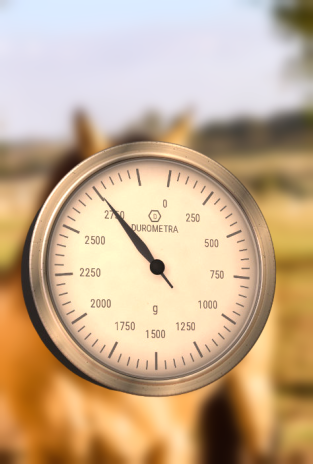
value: {"value": 2750, "unit": "g"}
